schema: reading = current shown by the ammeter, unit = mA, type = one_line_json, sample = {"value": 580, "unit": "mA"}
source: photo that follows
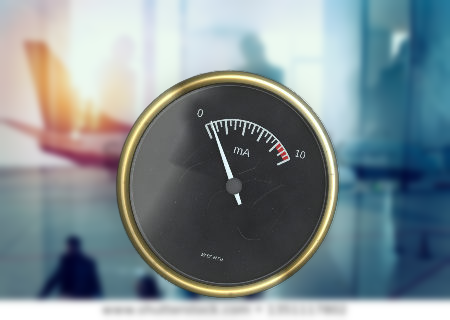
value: {"value": 0.5, "unit": "mA"}
